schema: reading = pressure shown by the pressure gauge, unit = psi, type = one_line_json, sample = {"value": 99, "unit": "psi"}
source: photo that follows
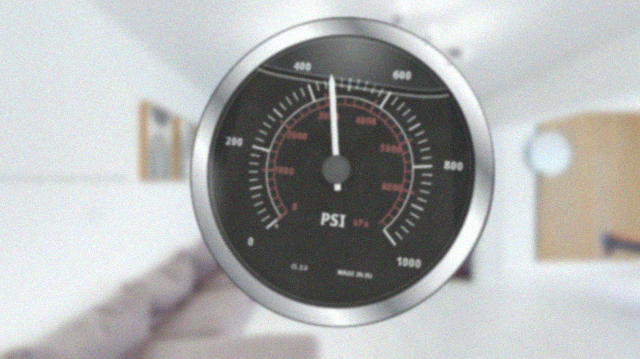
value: {"value": 460, "unit": "psi"}
